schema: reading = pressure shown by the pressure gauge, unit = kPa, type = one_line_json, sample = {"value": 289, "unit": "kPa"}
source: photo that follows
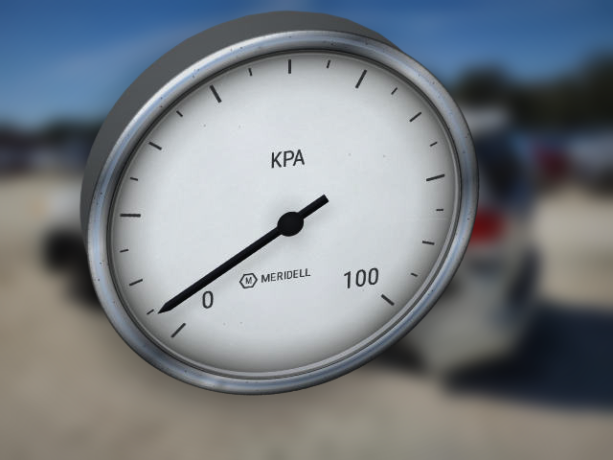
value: {"value": 5, "unit": "kPa"}
